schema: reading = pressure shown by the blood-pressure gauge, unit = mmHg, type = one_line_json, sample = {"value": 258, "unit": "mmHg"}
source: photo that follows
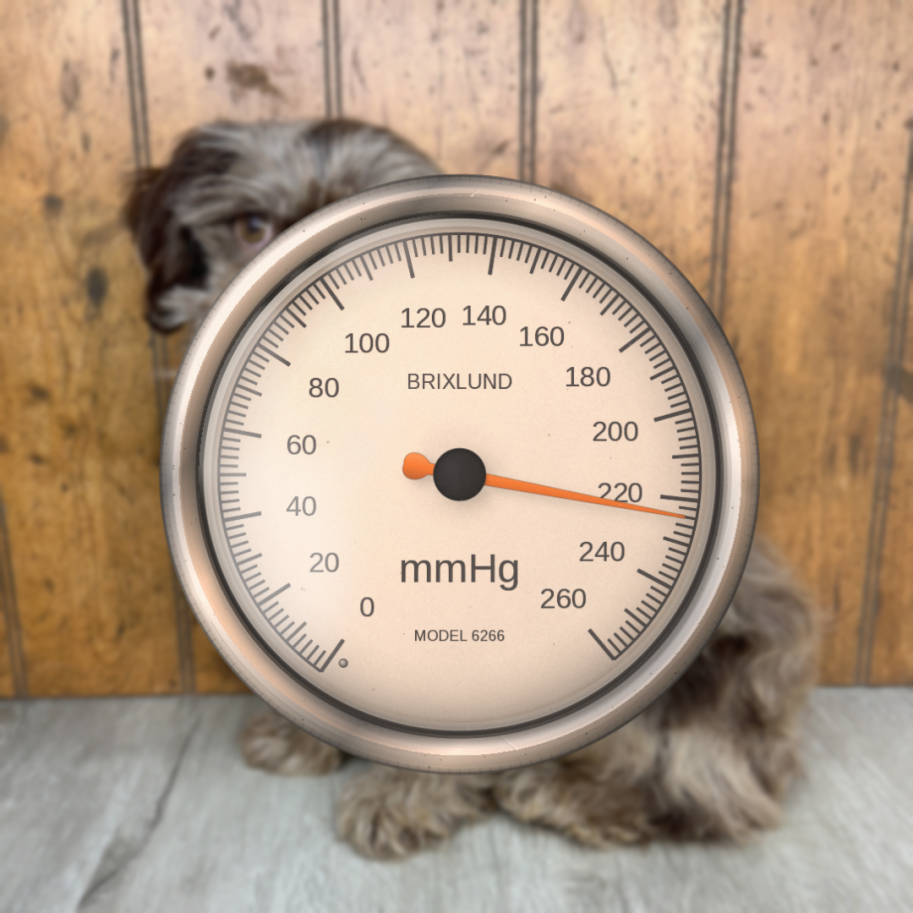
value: {"value": 224, "unit": "mmHg"}
